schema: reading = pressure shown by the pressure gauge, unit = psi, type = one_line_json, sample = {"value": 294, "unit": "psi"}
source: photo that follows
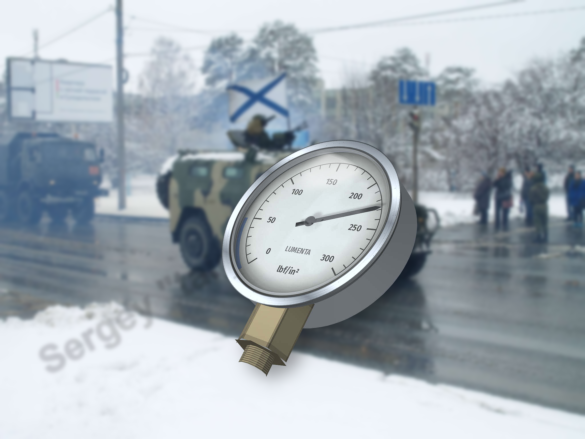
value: {"value": 230, "unit": "psi"}
